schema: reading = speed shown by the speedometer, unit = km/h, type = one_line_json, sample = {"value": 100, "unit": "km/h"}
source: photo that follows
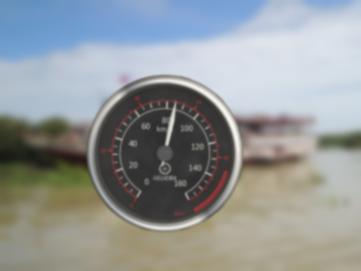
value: {"value": 85, "unit": "km/h"}
